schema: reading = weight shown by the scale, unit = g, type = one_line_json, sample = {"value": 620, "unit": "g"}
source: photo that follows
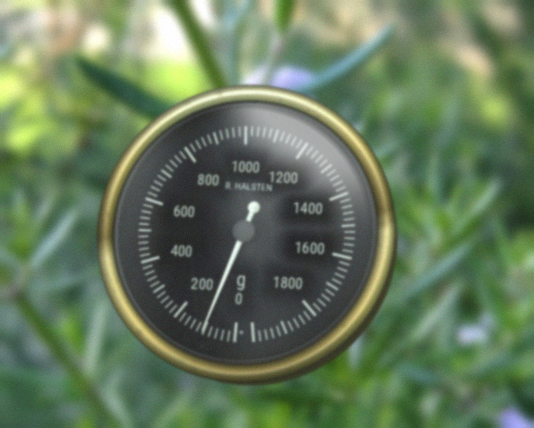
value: {"value": 100, "unit": "g"}
